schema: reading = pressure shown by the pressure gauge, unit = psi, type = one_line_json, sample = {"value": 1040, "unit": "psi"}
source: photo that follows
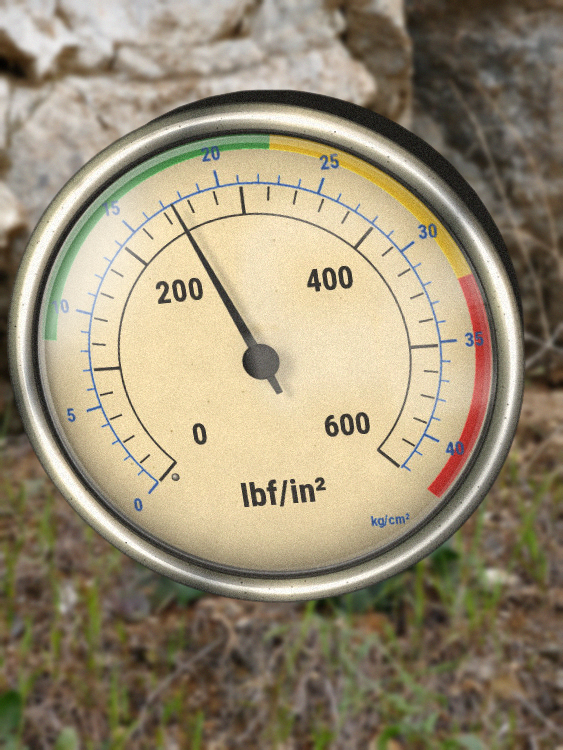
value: {"value": 250, "unit": "psi"}
